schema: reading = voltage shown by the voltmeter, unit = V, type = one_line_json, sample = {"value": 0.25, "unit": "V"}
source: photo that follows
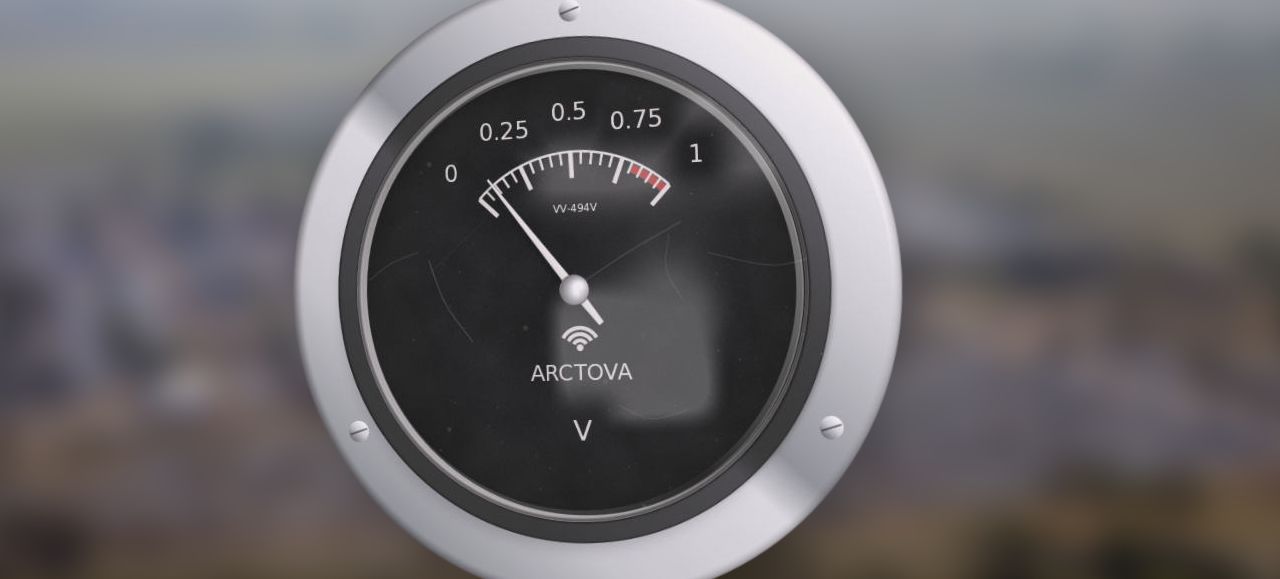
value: {"value": 0.1, "unit": "V"}
